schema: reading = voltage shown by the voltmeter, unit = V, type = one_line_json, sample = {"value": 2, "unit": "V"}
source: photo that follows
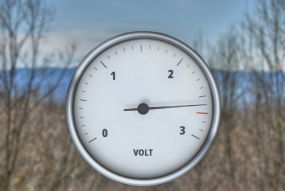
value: {"value": 2.6, "unit": "V"}
